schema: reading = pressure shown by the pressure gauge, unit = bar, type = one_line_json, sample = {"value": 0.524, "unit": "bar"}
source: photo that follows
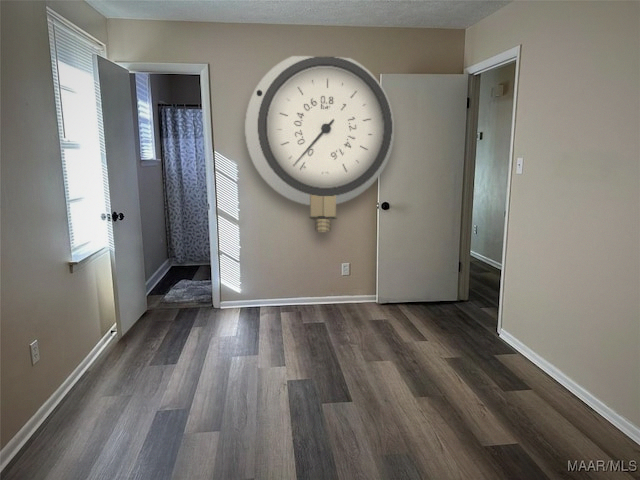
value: {"value": 0.05, "unit": "bar"}
